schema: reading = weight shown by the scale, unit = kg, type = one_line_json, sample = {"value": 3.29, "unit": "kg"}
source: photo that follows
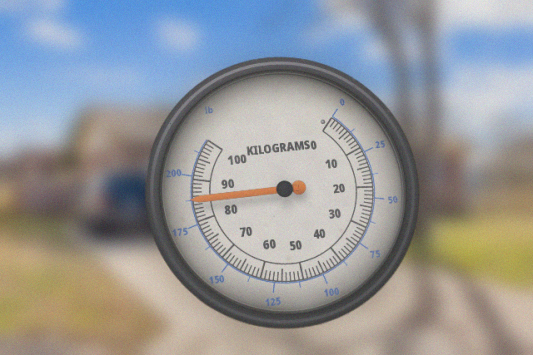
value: {"value": 85, "unit": "kg"}
